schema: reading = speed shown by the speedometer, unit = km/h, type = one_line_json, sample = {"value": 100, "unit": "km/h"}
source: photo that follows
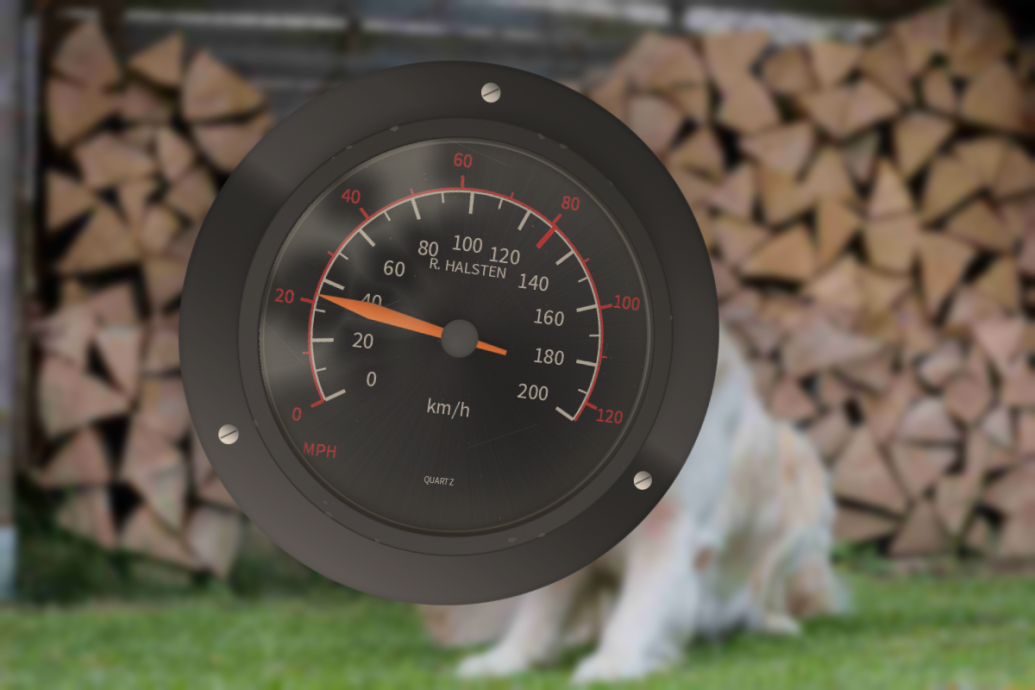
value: {"value": 35, "unit": "km/h"}
